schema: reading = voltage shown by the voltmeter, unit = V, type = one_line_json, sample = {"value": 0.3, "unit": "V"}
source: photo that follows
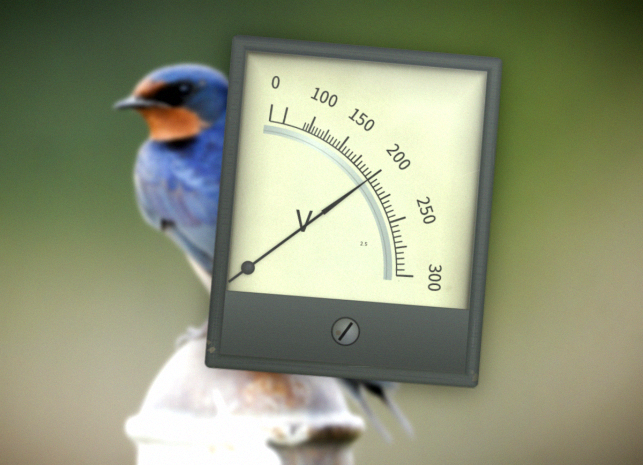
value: {"value": 200, "unit": "V"}
